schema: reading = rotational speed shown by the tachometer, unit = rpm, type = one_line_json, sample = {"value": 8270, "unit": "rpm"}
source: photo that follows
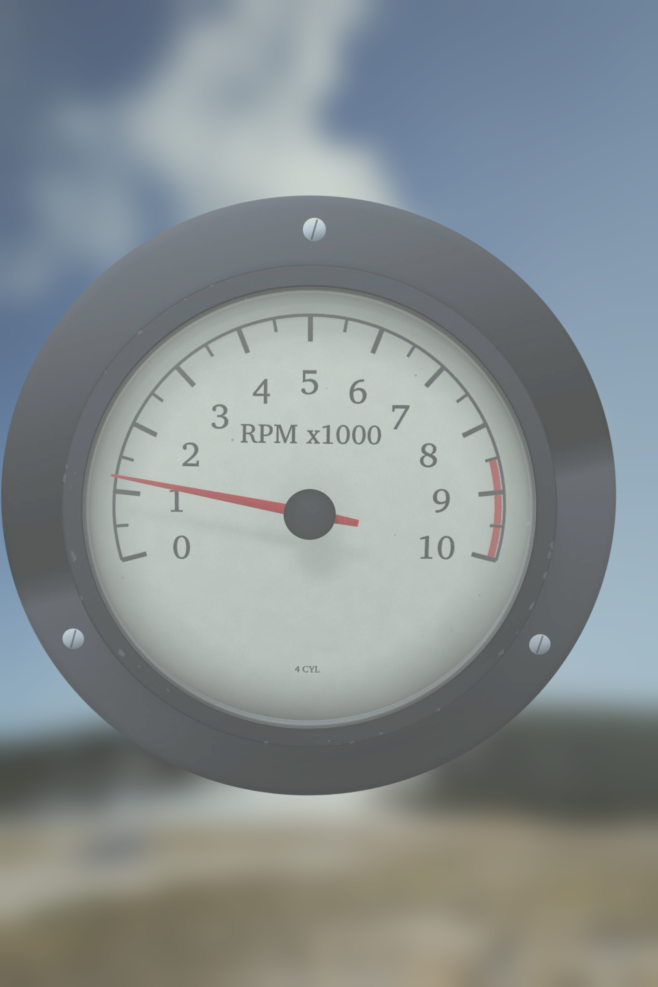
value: {"value": 1250, "unit": "rpm"}
